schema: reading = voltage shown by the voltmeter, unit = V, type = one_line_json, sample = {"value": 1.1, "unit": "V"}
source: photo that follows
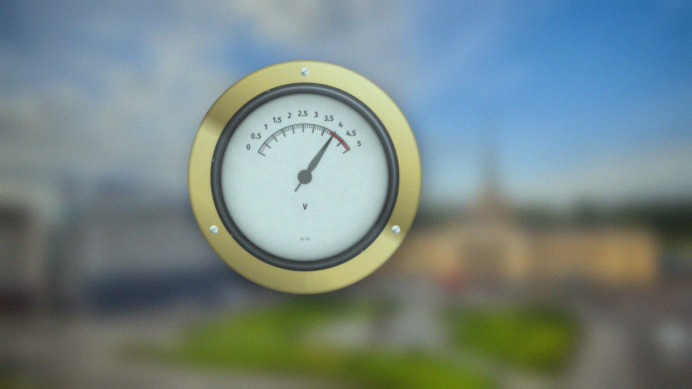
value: {"value": 4, "unit": "V"}
